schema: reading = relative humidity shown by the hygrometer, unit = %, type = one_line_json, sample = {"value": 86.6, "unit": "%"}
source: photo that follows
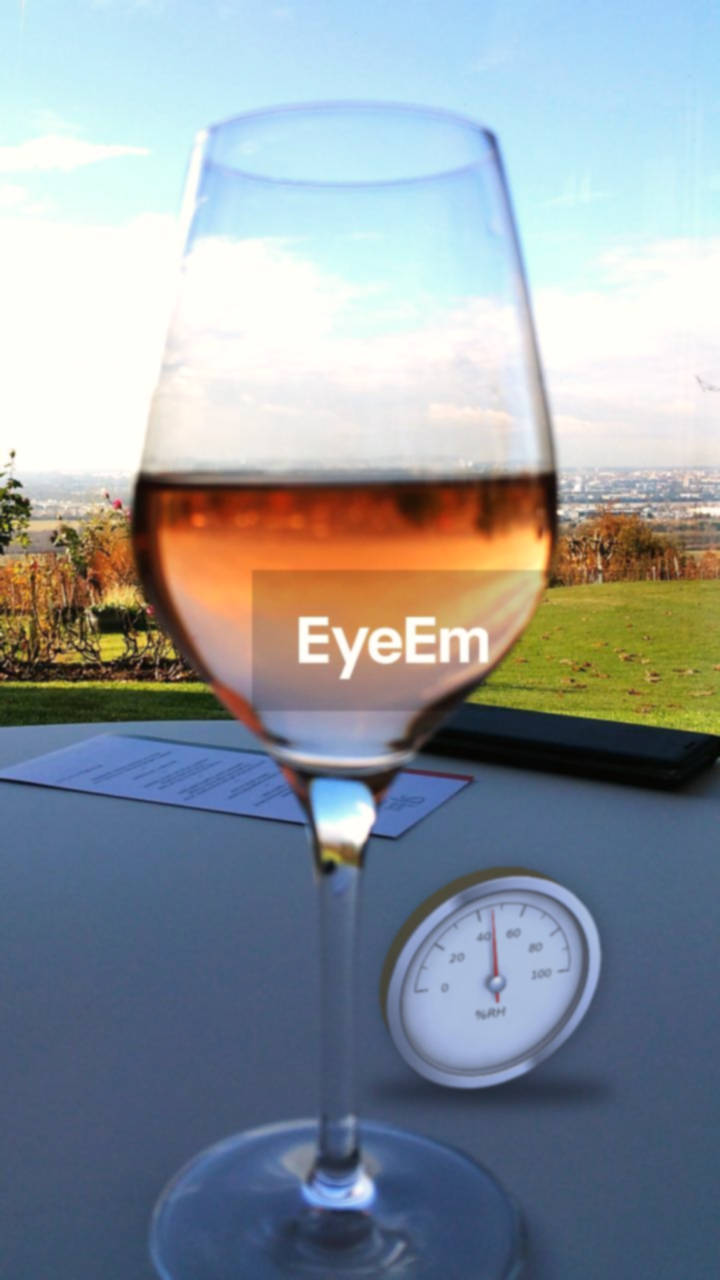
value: {"value": 45, "unit": "%"}
